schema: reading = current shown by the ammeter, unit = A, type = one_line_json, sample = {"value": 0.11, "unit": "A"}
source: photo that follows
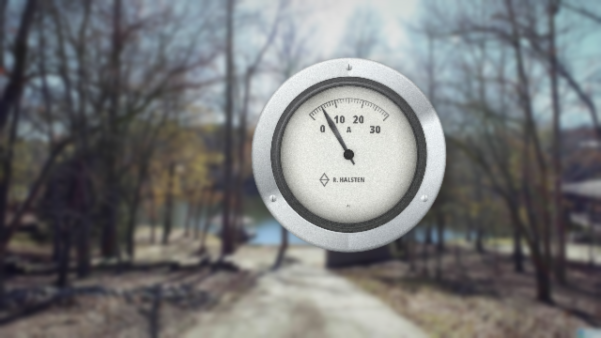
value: {"value": 5, "unit": "A"}
